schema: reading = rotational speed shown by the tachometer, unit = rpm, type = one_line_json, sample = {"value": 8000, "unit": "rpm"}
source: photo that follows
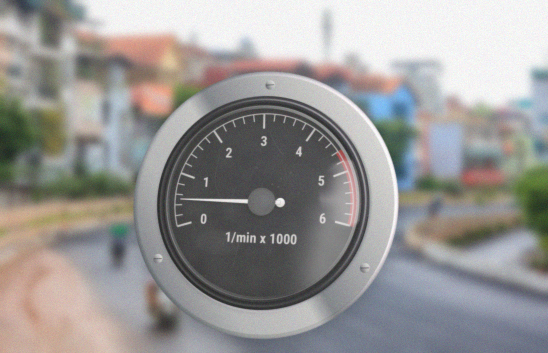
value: {"value": 500, "unit": "rpm"}
